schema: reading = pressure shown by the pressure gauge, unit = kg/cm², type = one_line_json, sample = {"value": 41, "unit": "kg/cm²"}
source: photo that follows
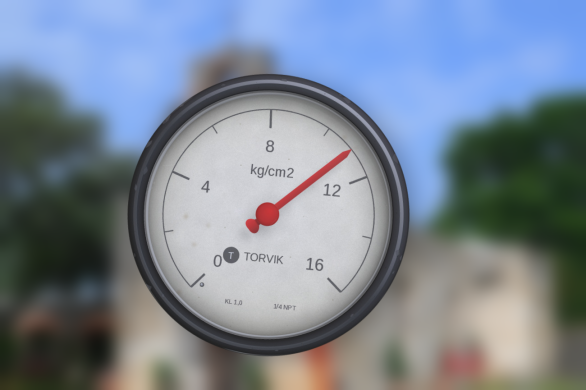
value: {"value": 11, "unit": "kg/cm²"}
